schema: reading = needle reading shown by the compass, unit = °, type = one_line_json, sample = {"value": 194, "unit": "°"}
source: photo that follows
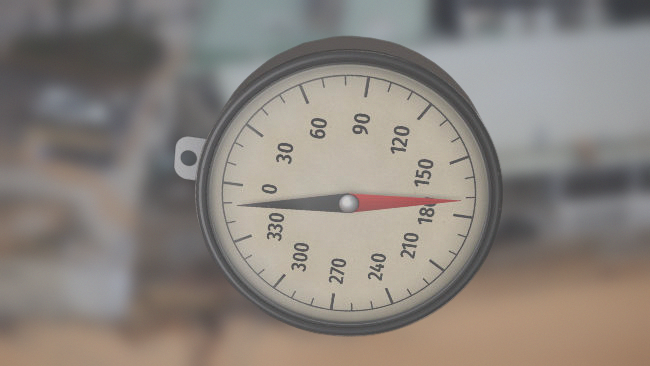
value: {"value": 170, "unit": "°"}
